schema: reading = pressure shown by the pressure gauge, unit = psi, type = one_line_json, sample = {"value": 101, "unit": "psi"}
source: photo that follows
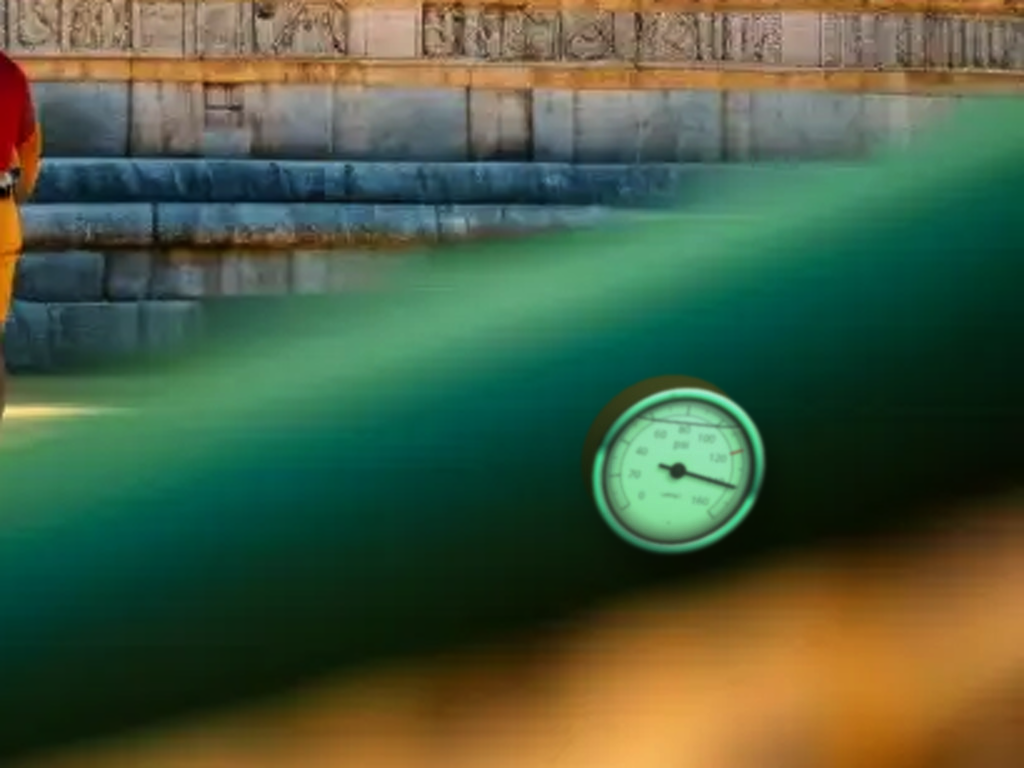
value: {"value": 140, "unit": "psi"}
